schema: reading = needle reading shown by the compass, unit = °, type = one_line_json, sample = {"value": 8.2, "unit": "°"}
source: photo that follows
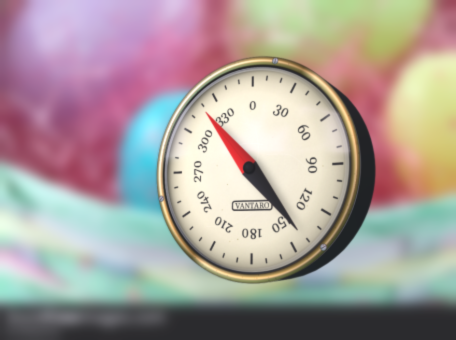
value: {"value": 320, "unit": "°"}
